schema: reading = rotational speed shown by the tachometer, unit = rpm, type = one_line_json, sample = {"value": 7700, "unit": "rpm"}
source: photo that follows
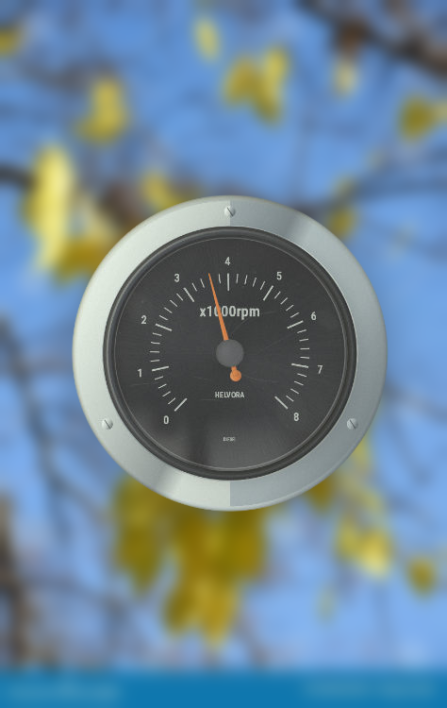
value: {"value": 3600, "unit": "rpm"}
